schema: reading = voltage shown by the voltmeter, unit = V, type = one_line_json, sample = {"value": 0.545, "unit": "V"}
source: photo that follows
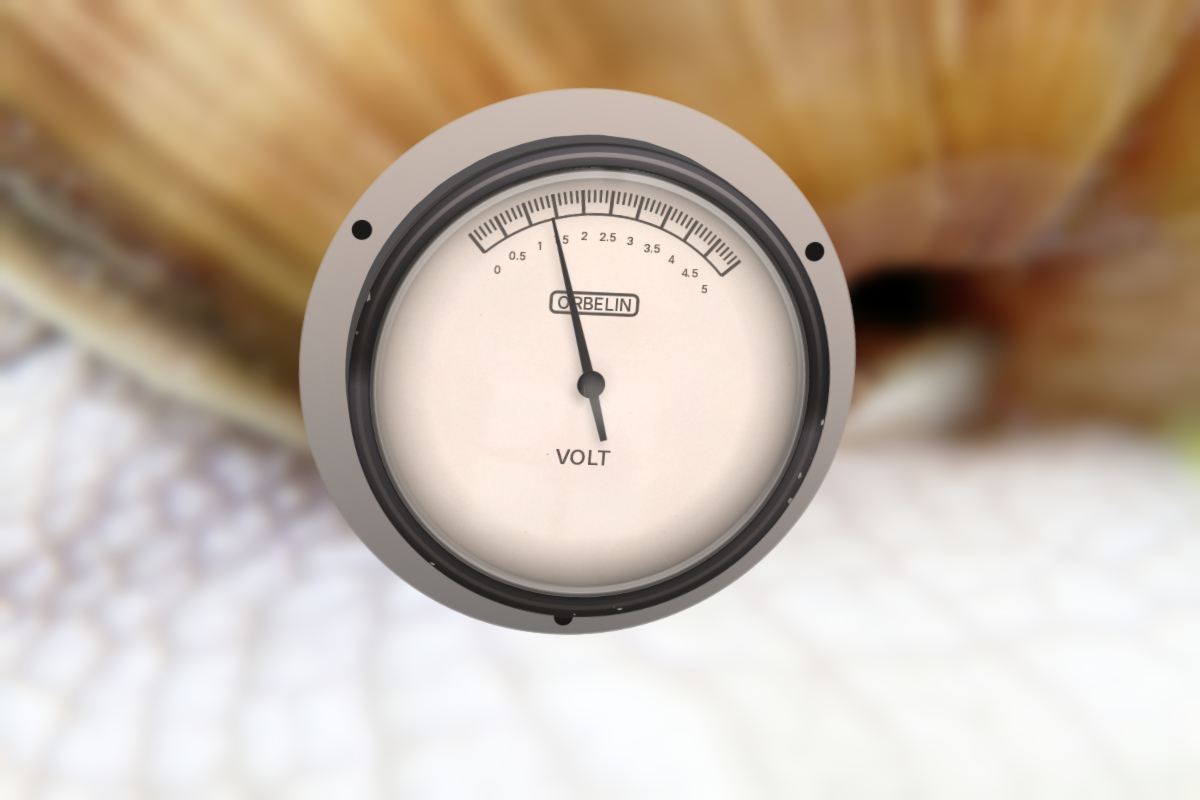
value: {"value": 1.4, "unit": "V"}
